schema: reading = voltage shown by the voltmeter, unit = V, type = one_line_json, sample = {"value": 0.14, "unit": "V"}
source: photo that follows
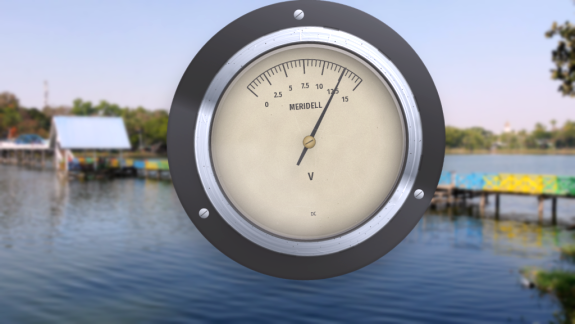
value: {"value": 12.5, "unit": "V"}
